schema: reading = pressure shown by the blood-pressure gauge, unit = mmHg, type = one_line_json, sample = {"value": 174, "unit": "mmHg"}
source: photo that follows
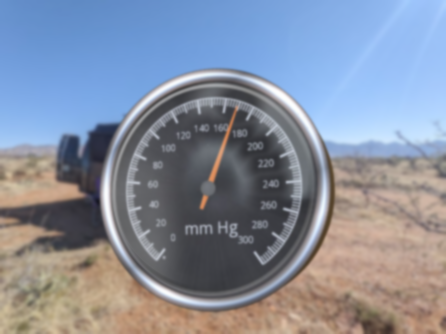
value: {"value": 170, "unit": "mmHg"}
